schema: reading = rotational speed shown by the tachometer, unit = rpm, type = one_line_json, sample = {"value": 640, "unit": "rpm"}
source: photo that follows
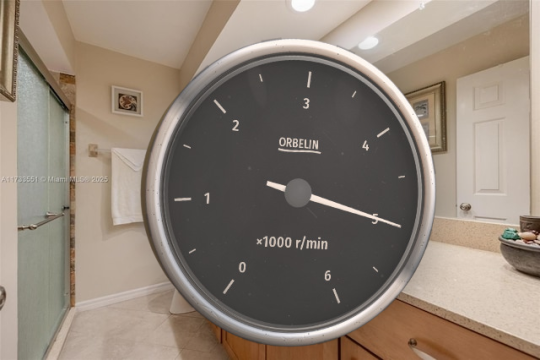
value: {"value": 5000, "unit": "rpm"}
